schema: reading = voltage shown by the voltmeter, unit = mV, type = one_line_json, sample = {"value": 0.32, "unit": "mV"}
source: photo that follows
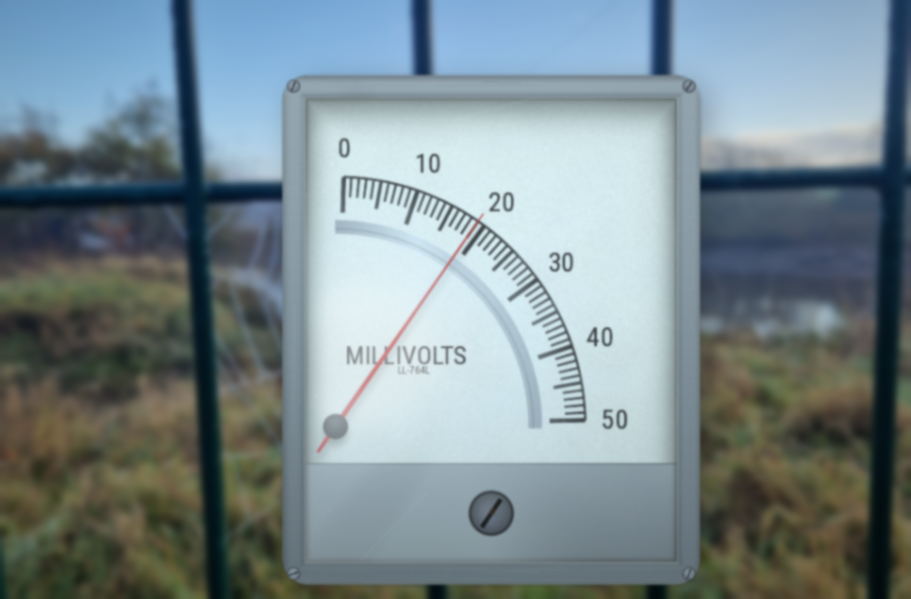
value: {"value": 19, "unit": "mV"}
